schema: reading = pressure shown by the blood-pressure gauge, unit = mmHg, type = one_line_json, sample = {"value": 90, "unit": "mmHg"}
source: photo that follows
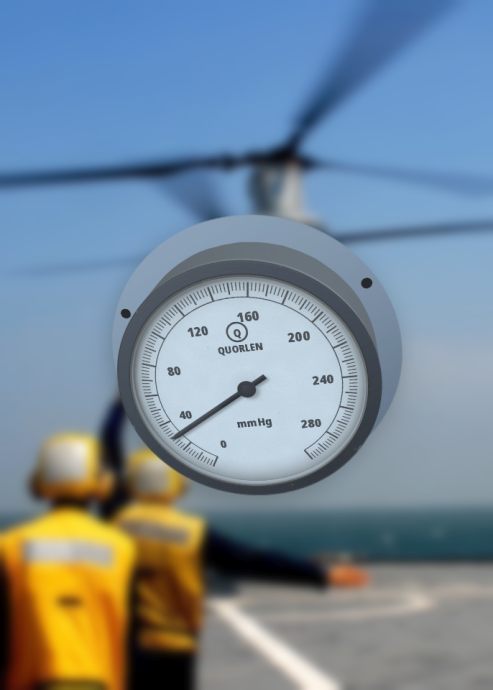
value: {"value": 30, "unit": "mmHg"}
